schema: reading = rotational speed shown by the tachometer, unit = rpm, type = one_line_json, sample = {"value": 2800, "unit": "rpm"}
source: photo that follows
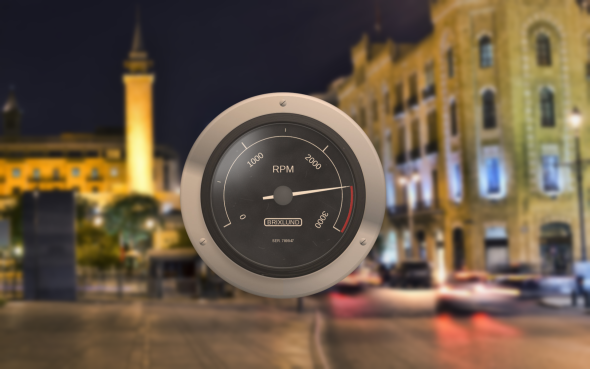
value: {"value": 2500, "unit": "rpm"}
